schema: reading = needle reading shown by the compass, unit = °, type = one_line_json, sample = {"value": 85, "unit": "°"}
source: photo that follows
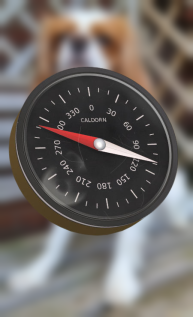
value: {"value": 290, "unit": "°"}
